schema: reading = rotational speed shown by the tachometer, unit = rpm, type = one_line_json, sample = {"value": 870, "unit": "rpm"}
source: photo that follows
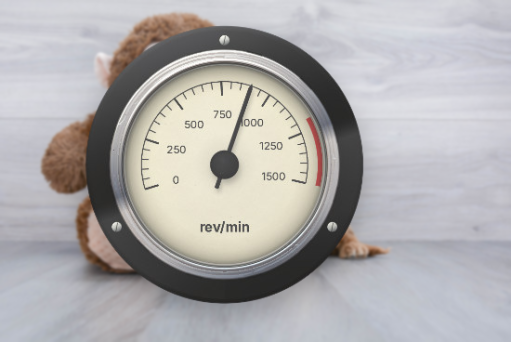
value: {"value": 900, "unit": "rpm"}
